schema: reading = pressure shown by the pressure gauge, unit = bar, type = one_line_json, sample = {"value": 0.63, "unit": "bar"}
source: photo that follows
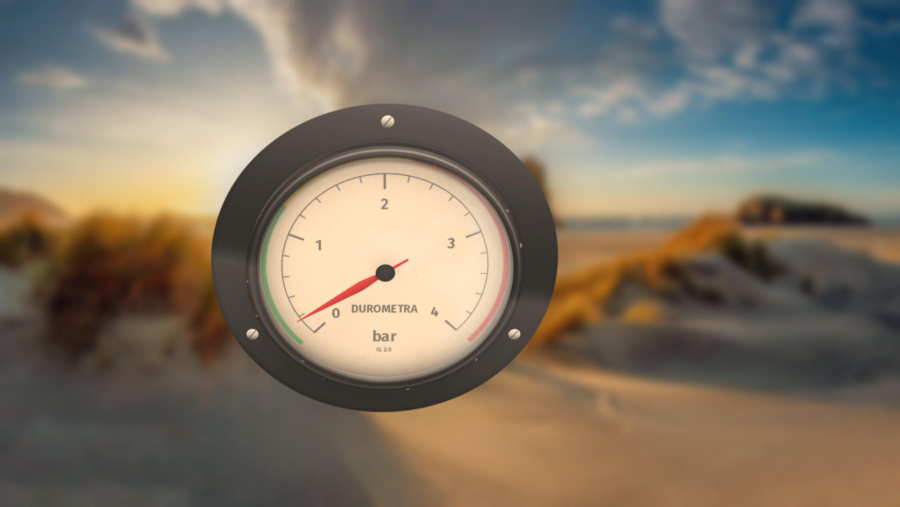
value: {"value": 0.2, "unit": "bar"}
